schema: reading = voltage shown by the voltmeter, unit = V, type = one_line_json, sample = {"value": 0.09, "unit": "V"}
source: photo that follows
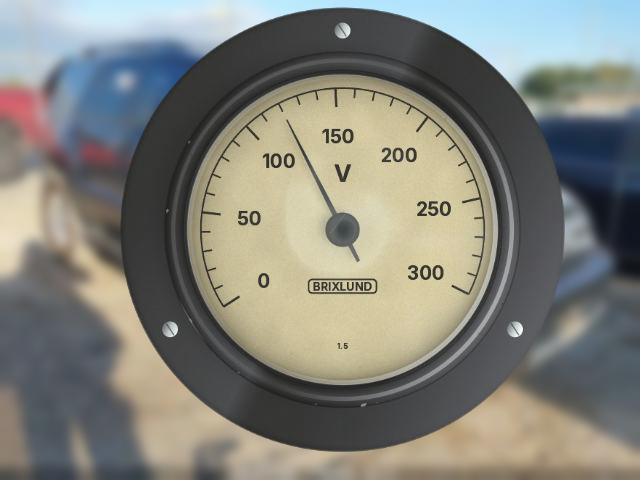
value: {"value": 120, "unit": "V"}
